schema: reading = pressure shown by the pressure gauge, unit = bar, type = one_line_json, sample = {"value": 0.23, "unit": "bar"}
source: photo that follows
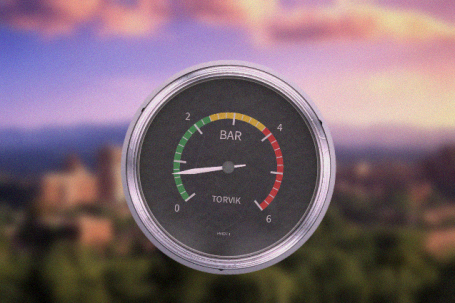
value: {"value": 0.7, "unit": "bar"}
